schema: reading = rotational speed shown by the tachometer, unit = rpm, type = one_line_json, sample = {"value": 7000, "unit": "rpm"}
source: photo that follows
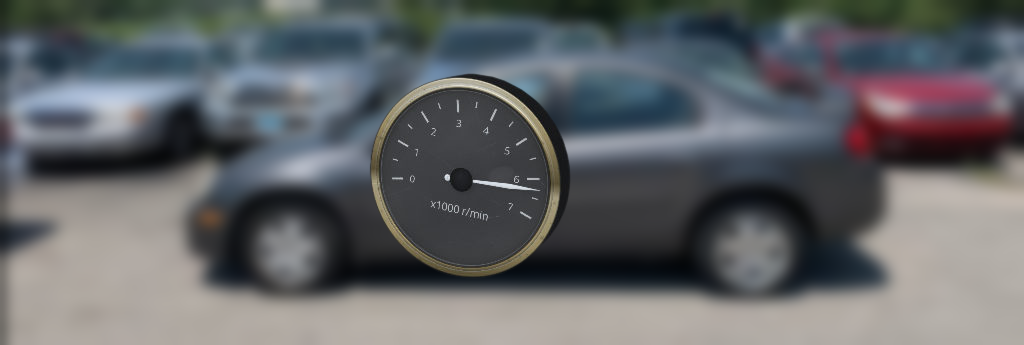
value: {"value": 6250, "unit": "rpm"}
